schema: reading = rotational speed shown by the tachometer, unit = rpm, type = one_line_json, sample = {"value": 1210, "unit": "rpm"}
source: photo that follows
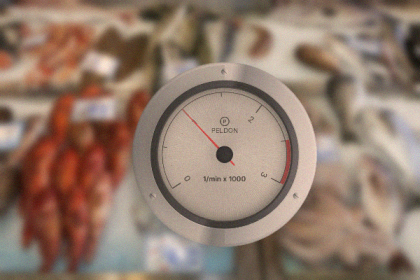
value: {"value": 1000, "unit": "rpm"}
